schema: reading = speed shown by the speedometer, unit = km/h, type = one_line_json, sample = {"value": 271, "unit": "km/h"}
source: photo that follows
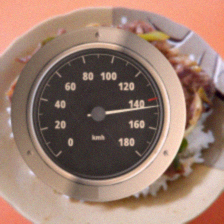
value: {"value": 145, "unit": "km/h"}
